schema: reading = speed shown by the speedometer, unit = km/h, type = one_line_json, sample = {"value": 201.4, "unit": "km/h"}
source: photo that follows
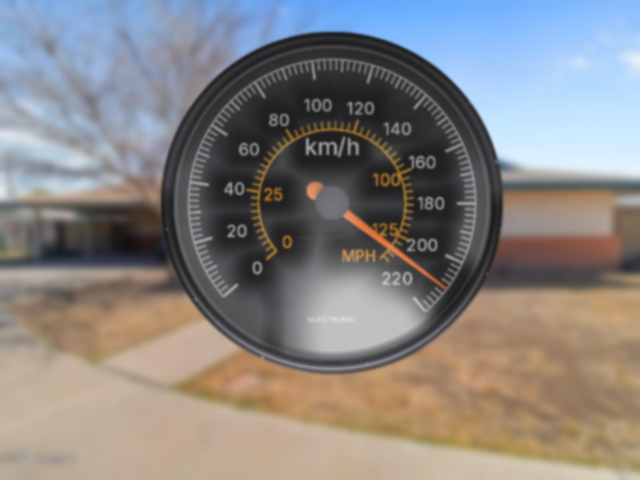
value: {"value": 210, "unit": "km/h"}
